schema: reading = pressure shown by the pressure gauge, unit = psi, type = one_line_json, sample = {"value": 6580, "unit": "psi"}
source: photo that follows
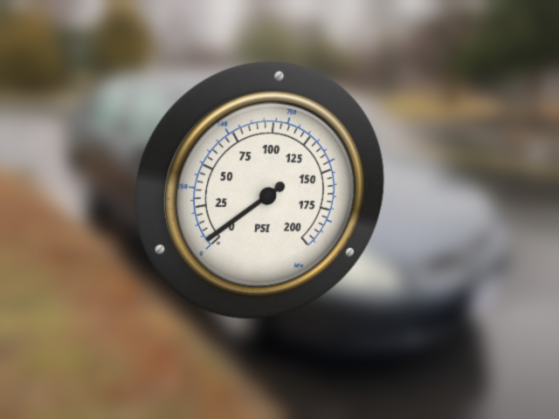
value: {"value": 5, "unit": "psi"}
